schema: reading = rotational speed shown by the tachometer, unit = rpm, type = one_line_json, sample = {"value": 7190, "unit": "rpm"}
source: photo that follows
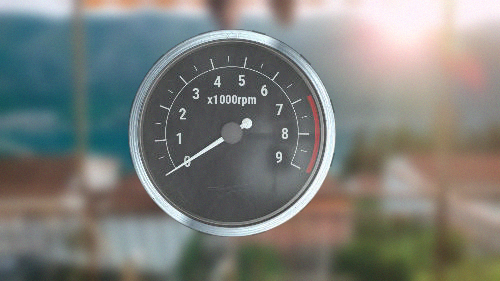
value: {"value": 0, "unit": "rpm"}
